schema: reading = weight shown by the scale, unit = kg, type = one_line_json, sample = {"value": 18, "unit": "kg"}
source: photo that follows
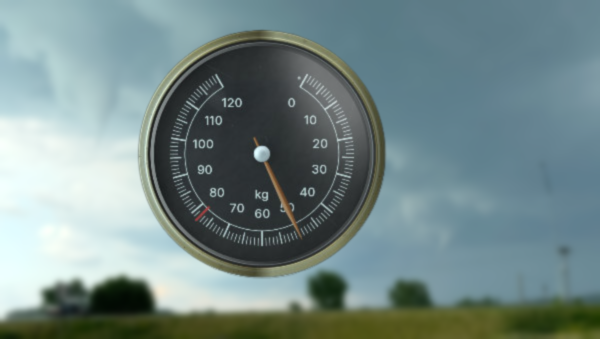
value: {"value": 50, "unit": "kg"}
